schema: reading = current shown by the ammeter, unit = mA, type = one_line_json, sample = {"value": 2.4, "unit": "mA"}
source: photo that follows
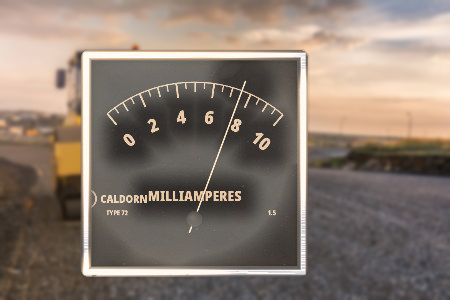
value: {"value": 7.5, "unit": "mA"}
